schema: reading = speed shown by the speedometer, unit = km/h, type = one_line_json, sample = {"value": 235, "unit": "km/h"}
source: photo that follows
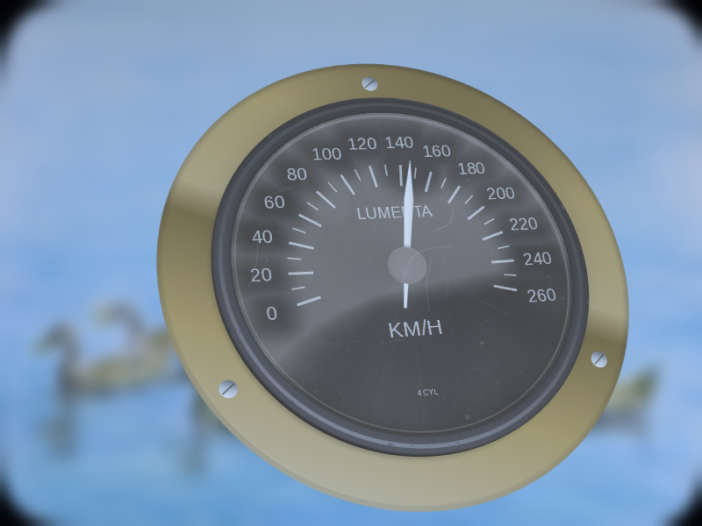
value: {"value": 145, "unit": "km/h"}
